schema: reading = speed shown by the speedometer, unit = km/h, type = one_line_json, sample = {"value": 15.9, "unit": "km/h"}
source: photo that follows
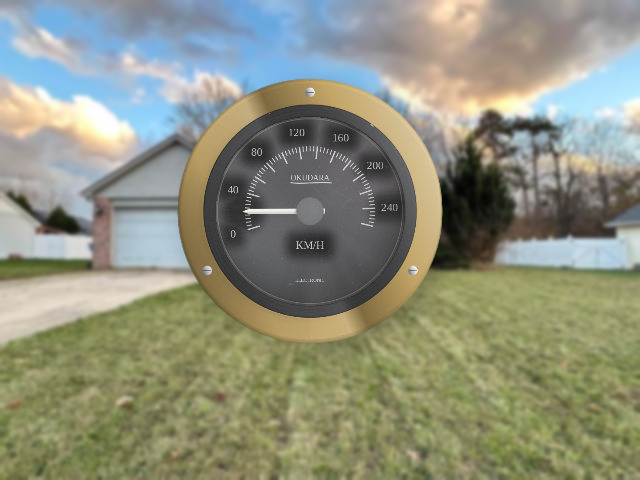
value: {"value": 20, "unit": "km/h"}
